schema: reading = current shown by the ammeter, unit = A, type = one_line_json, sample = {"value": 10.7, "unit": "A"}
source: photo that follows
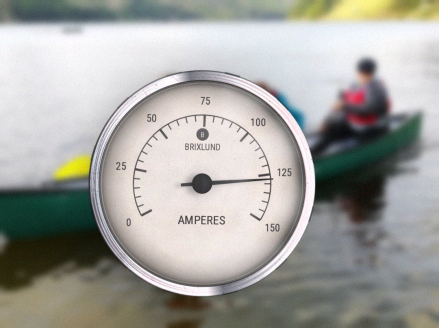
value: {"value": 127.5, "unit": "A"}
